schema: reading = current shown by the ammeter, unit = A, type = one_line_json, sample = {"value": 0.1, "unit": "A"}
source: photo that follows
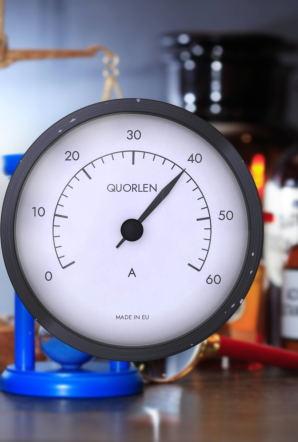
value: {"value": 40, "unit": "A"}
